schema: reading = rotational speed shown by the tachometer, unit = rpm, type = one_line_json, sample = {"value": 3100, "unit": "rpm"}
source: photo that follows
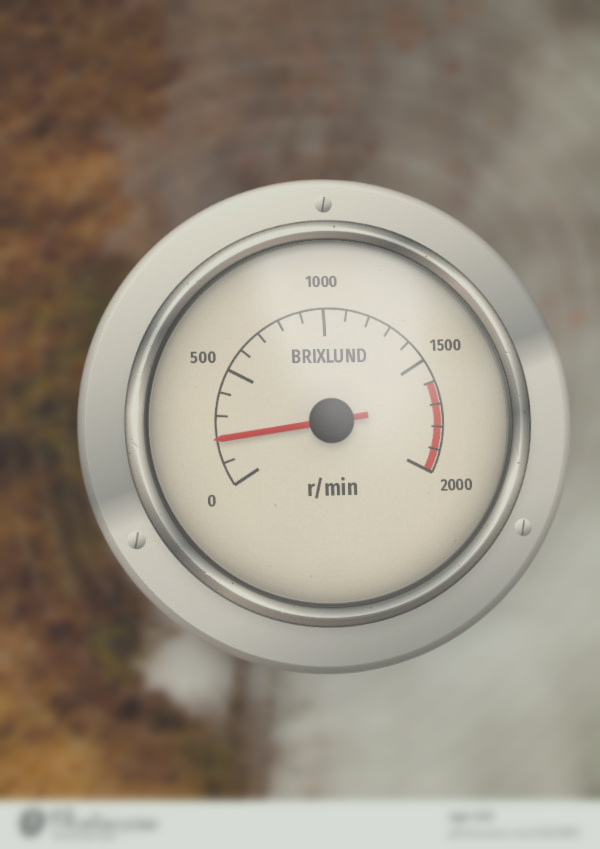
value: {"value": 200, "unit": "rpm"}
